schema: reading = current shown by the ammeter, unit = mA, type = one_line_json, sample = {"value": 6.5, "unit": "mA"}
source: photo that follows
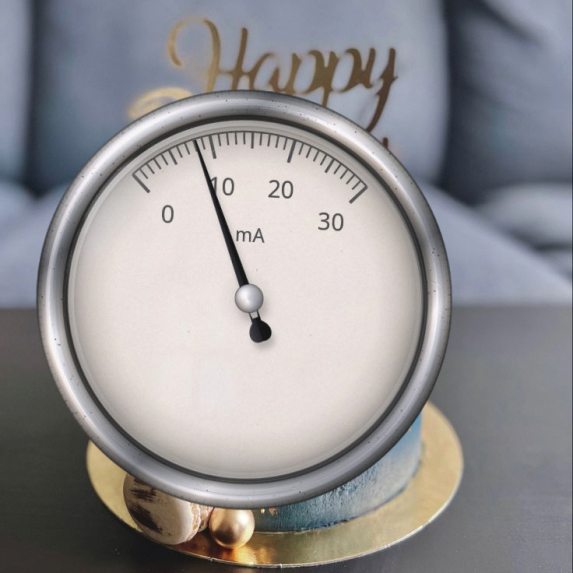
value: {"value": 8, "unit": "mA"}
